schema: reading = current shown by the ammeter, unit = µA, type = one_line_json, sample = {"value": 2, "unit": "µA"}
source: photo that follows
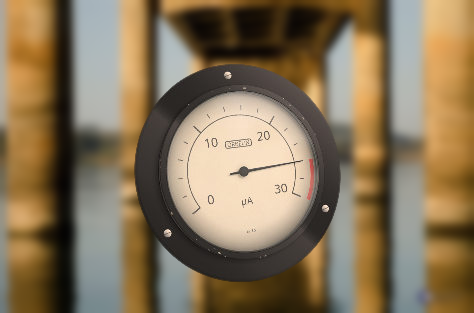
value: {"value": 26, "unit": "µA"}
